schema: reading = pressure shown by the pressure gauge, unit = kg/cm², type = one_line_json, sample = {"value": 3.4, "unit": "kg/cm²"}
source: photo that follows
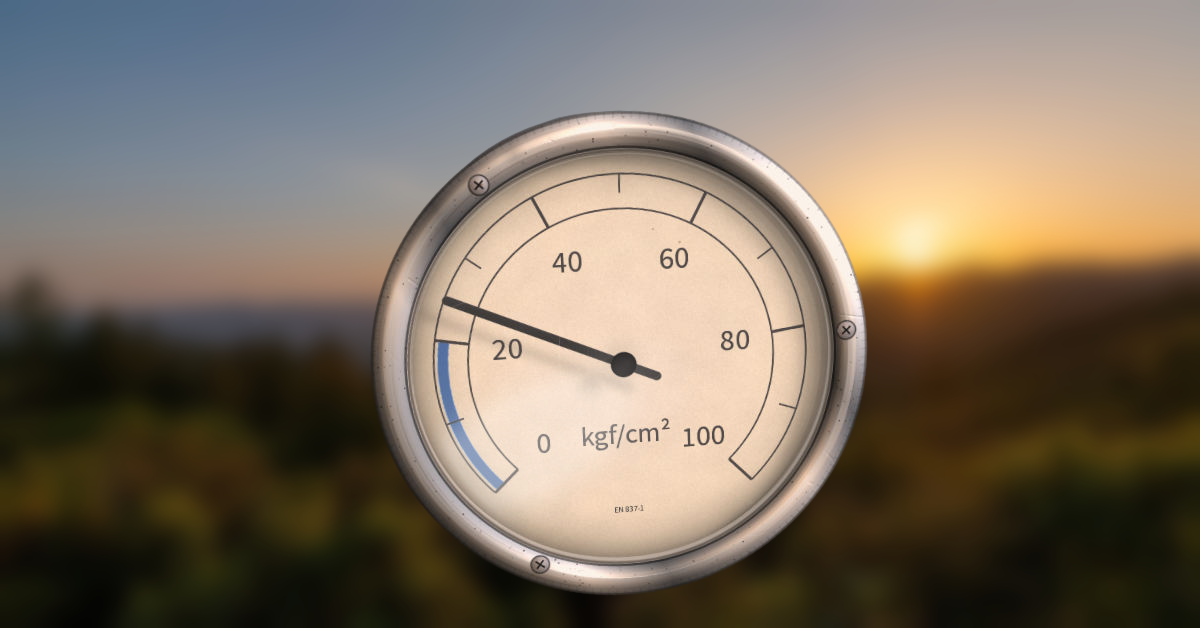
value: {"value": 25, "unit": "kg/cm²"}
